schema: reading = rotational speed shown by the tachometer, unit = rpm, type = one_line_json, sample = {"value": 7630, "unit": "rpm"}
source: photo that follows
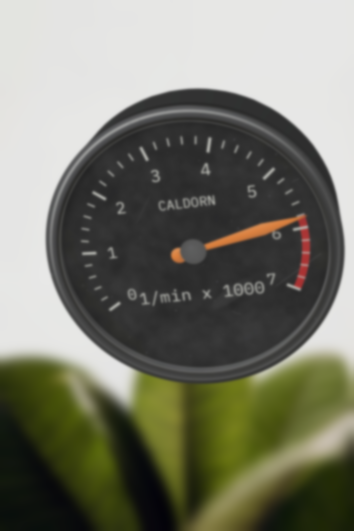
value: {"value": 5800, "unit": "rpm"}
